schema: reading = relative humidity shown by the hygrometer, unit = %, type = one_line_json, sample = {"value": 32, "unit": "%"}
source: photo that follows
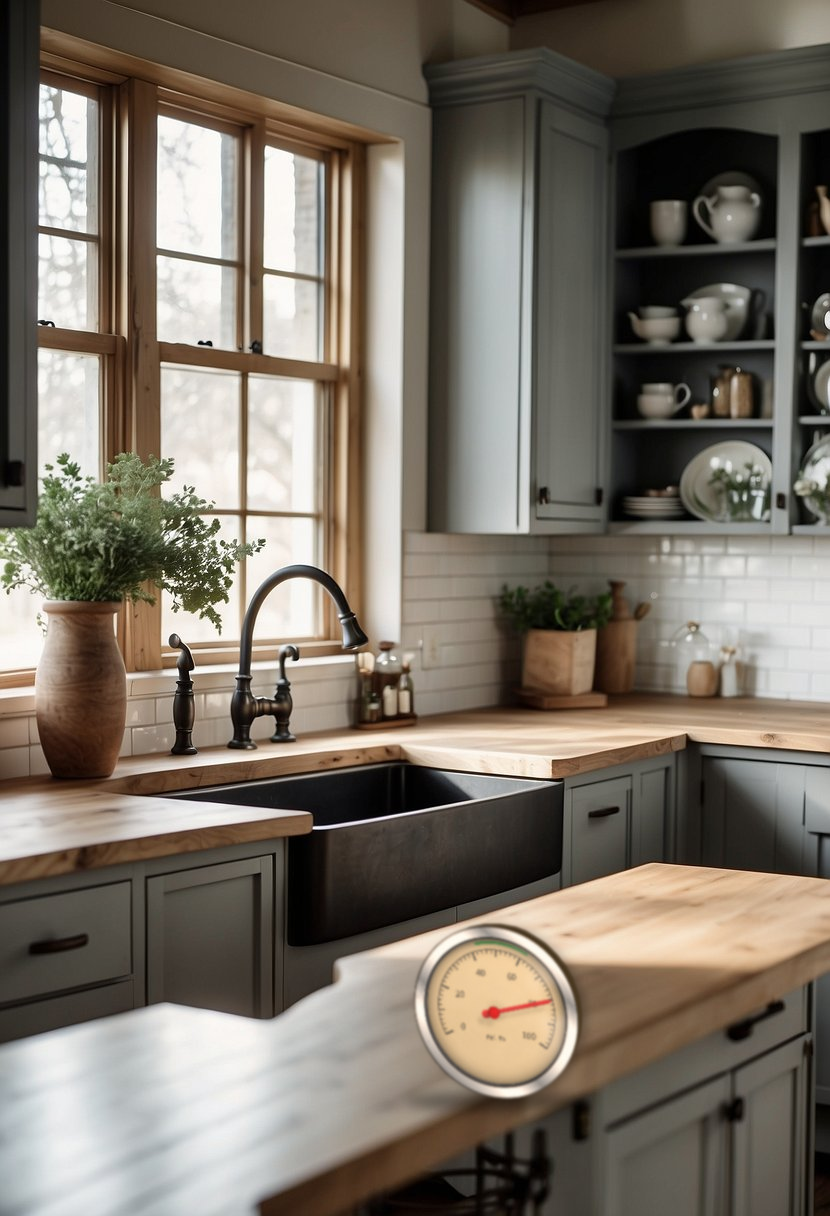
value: {"value": 80, "unit": "%"}
